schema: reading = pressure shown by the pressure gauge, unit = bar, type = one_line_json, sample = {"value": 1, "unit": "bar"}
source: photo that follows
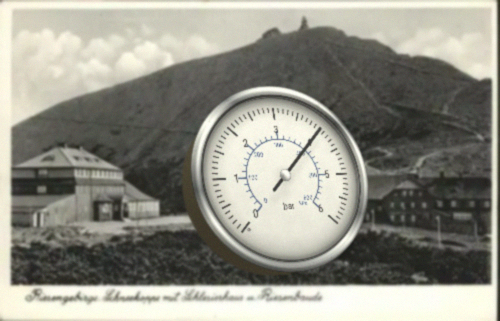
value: {"value": 4, "unit": "bar"}
